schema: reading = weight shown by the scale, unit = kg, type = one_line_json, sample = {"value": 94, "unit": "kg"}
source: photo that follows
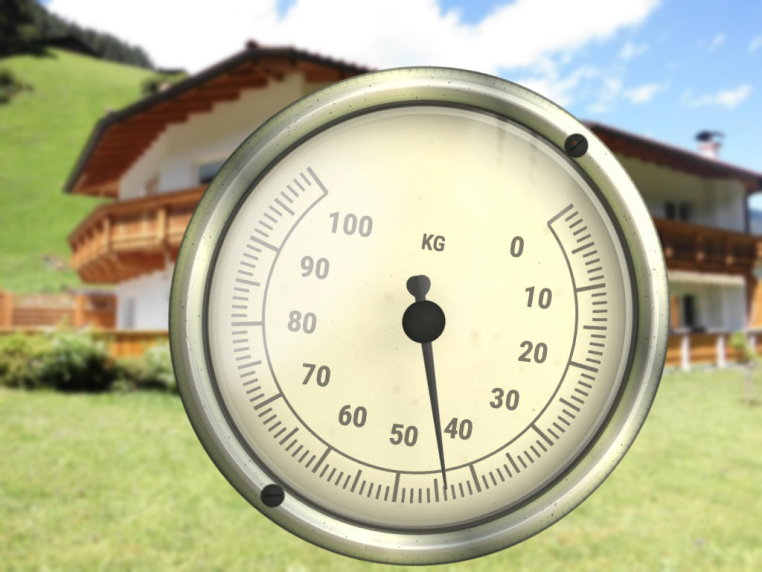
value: {"value": 44, "unit": "kg"}
